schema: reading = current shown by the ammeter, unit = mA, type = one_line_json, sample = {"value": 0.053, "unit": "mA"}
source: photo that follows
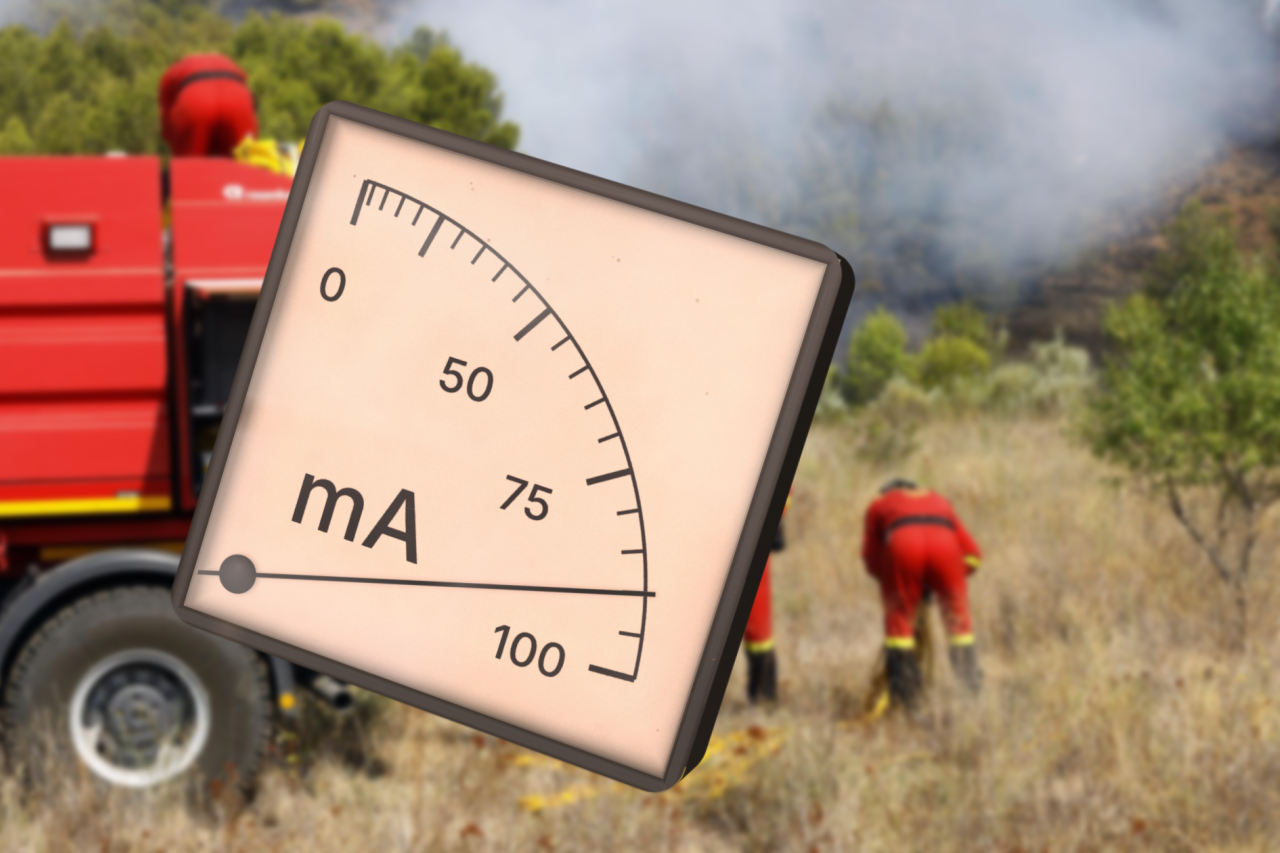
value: {"value": 90, "unit": "mA"}
